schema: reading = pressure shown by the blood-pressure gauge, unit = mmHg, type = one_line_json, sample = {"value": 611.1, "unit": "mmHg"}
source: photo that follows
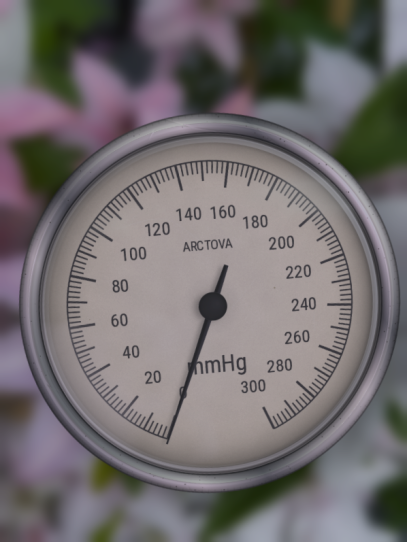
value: {"value": 0, "unit": "mmHg"}
